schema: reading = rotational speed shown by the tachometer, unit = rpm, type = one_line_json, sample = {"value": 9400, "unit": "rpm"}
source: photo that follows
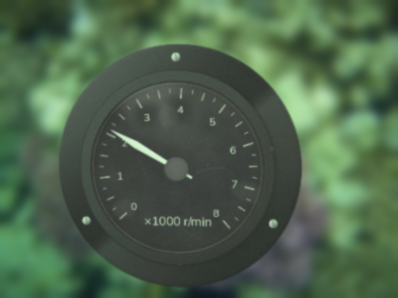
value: {"value": 2125, "unit": "rpm"}
